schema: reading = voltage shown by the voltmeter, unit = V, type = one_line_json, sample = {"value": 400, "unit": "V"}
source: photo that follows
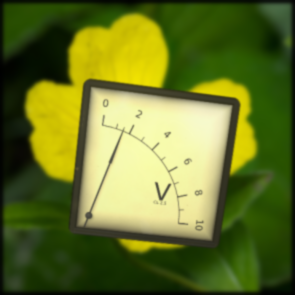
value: {"value": 1.5, "unit": "V"}
